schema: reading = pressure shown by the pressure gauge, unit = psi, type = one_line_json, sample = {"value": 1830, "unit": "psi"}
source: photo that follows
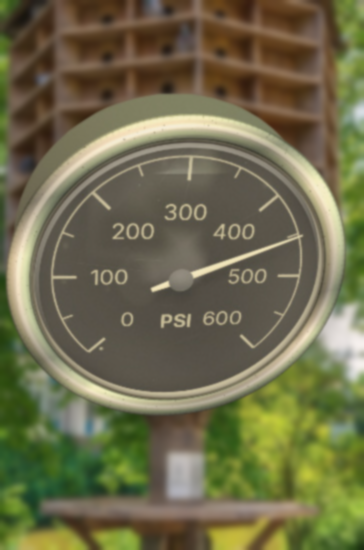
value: {"value": 450, "unit": "psi"}
